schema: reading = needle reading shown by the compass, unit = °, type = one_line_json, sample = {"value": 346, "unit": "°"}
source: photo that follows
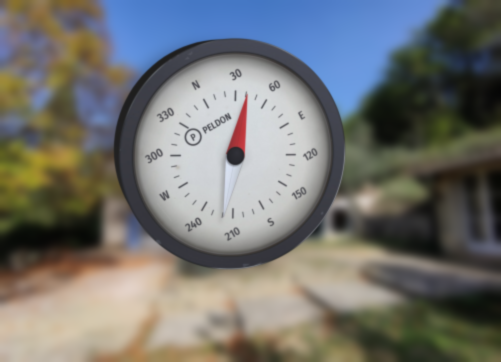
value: {"value": 40, "unit": "°"}
